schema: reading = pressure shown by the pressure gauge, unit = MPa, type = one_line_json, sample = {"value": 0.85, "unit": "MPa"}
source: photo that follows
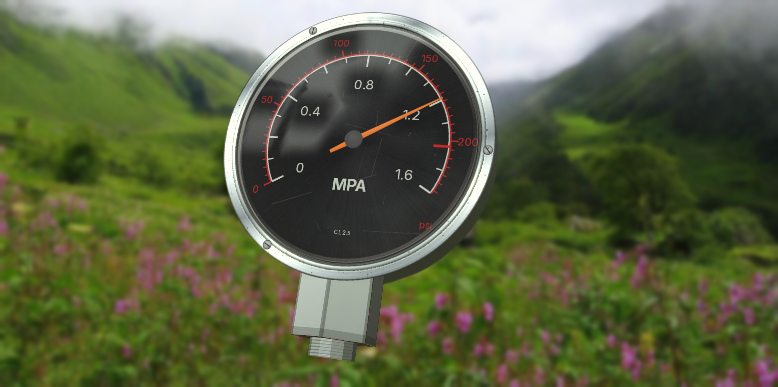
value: {"value": 1.2, "unit": "MPa"}
